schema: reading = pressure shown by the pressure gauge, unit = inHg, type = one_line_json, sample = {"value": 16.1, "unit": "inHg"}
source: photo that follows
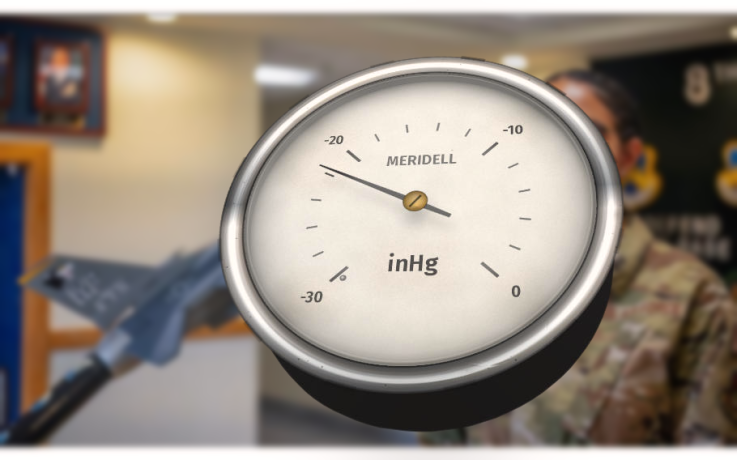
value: {"value": -22, "unit": "inHg"}
